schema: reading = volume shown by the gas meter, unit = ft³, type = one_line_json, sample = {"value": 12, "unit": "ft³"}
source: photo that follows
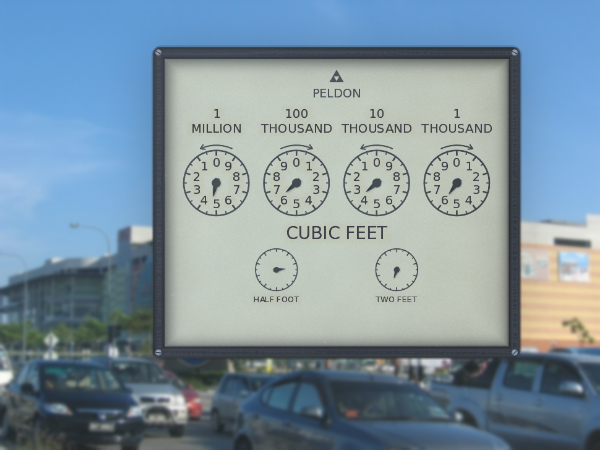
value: {"value": 463600, "unit": "ft³"}
